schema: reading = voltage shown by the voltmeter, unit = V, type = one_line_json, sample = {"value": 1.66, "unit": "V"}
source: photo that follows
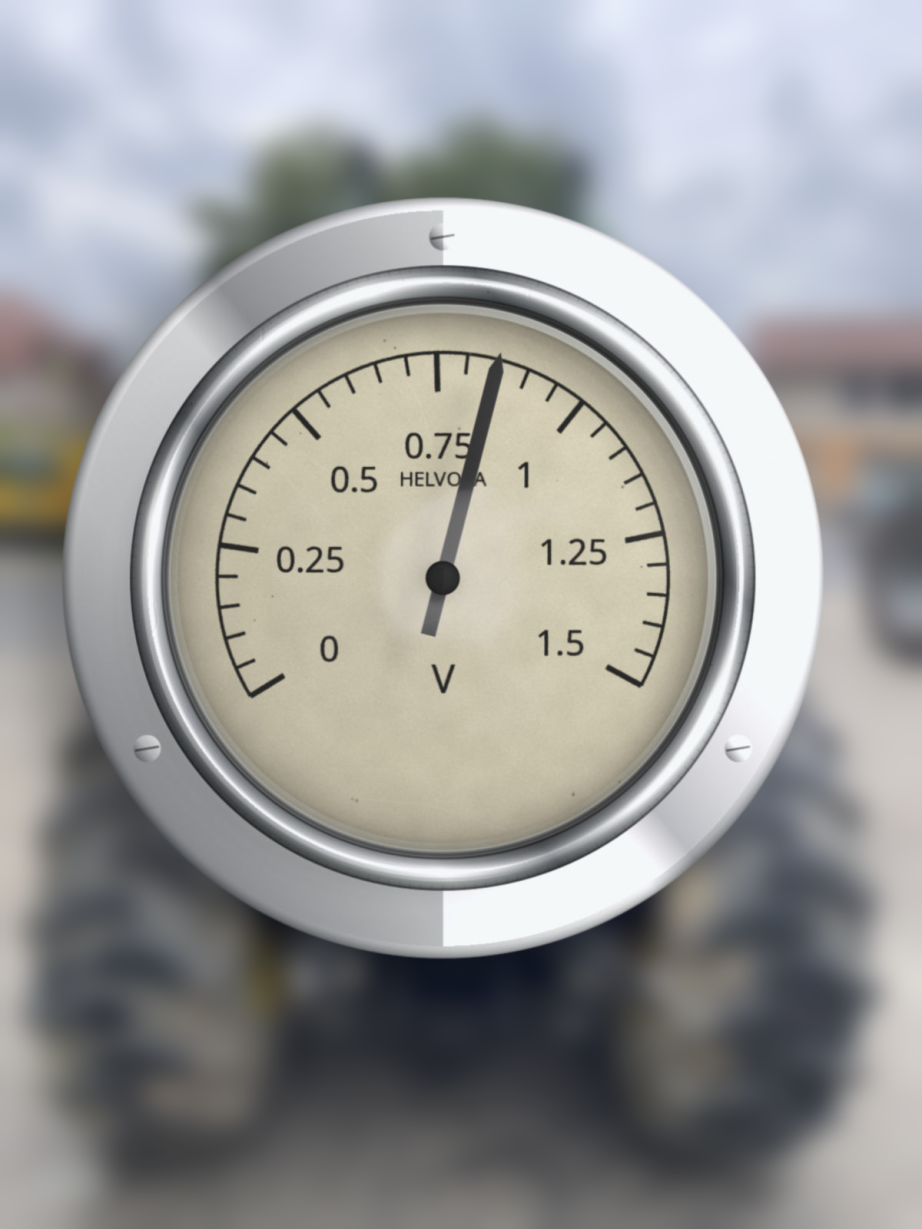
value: {"value": 0.85, "unit": "V"}
